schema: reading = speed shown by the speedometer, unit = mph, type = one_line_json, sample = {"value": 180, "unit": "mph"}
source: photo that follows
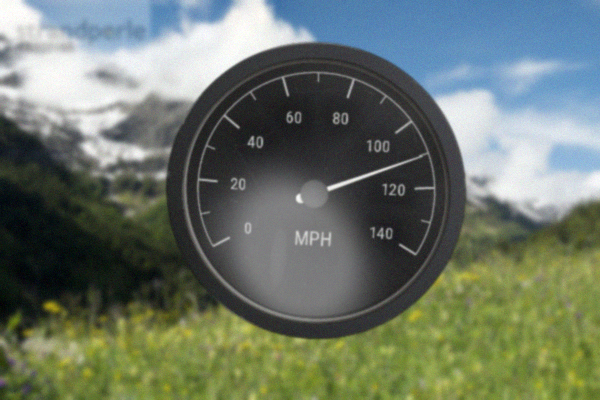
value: {"value": 110, "unit": "mph"}
